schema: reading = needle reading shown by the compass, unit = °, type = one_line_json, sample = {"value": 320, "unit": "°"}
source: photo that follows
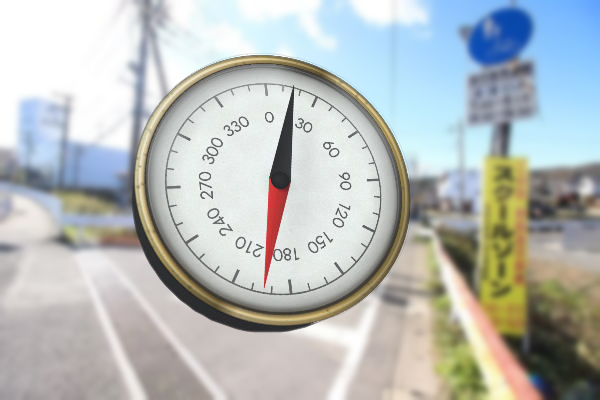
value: {"value": 195, "unit": "°"}
